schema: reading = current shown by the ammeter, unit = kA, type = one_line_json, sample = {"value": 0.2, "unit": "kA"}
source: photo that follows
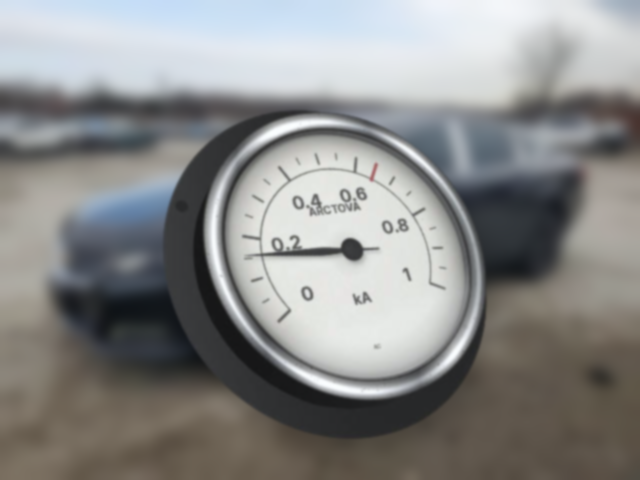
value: {"value": 0.15, "unit": "kA"}
